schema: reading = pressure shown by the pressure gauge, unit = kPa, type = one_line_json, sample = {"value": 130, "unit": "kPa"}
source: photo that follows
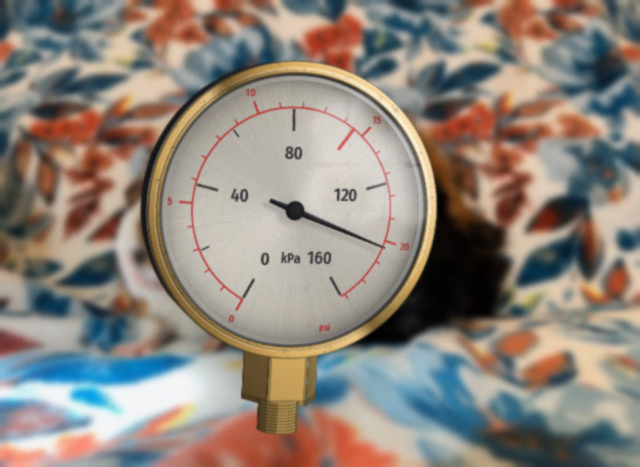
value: {"value": 140, "unit": "kPa"}
